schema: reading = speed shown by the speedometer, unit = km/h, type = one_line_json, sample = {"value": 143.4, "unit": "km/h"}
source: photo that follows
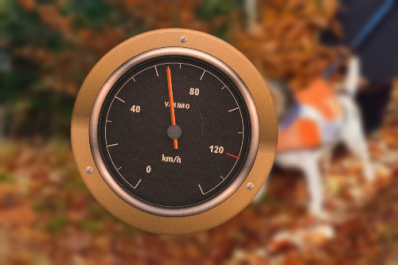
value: {"value": 65, "unit": "km/h"}
